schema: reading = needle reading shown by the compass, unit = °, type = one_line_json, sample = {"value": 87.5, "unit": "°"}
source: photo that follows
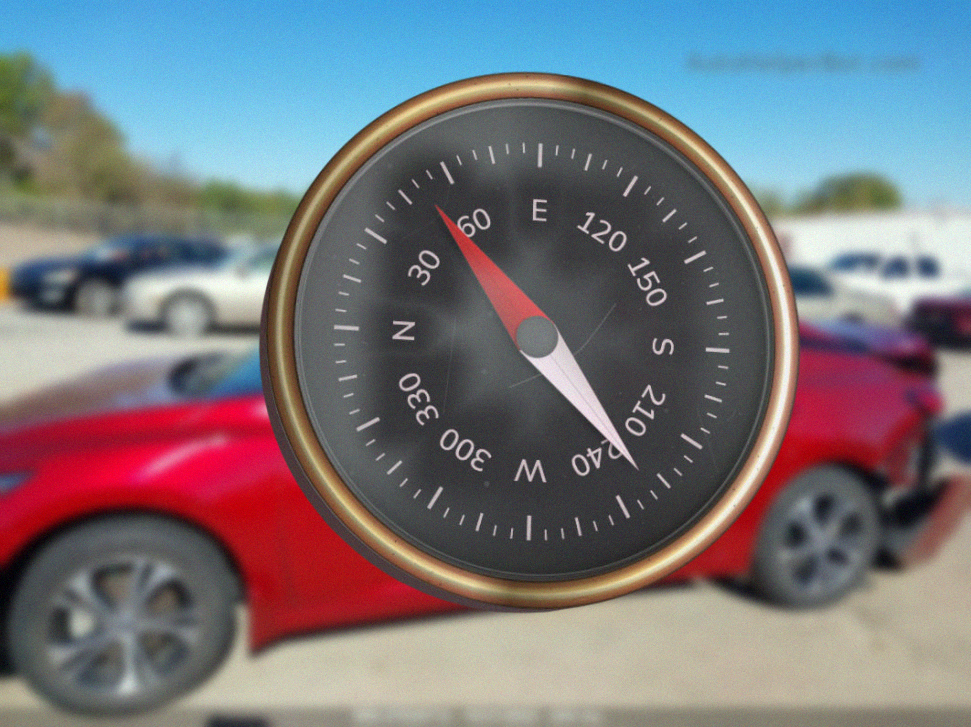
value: {"value": 50, "unit": "°"}
